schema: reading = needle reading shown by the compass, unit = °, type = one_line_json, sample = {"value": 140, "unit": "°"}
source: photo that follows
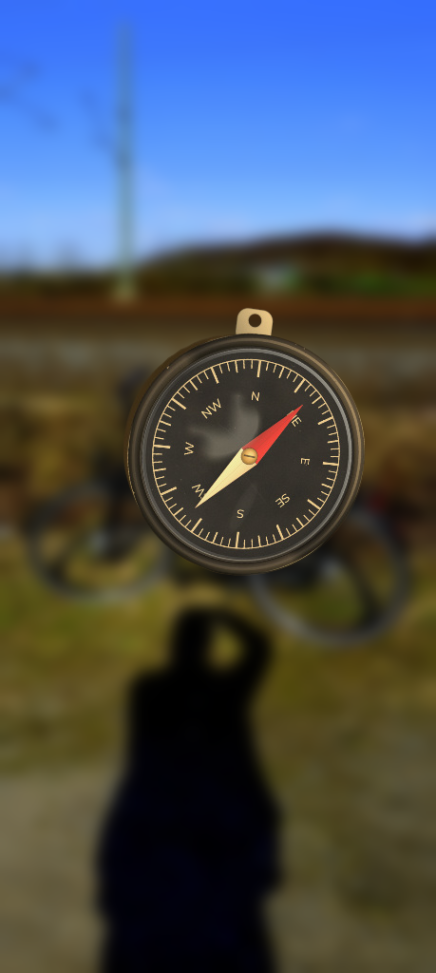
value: {"value": 40, "unit": "°"}
